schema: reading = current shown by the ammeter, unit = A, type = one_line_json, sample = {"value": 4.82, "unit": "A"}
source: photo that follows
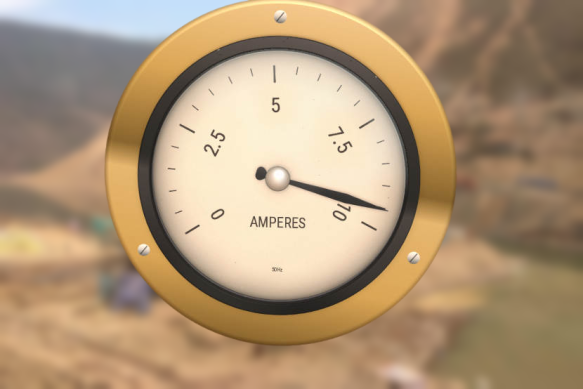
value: {"value": 9.5, "unit": "A"}
